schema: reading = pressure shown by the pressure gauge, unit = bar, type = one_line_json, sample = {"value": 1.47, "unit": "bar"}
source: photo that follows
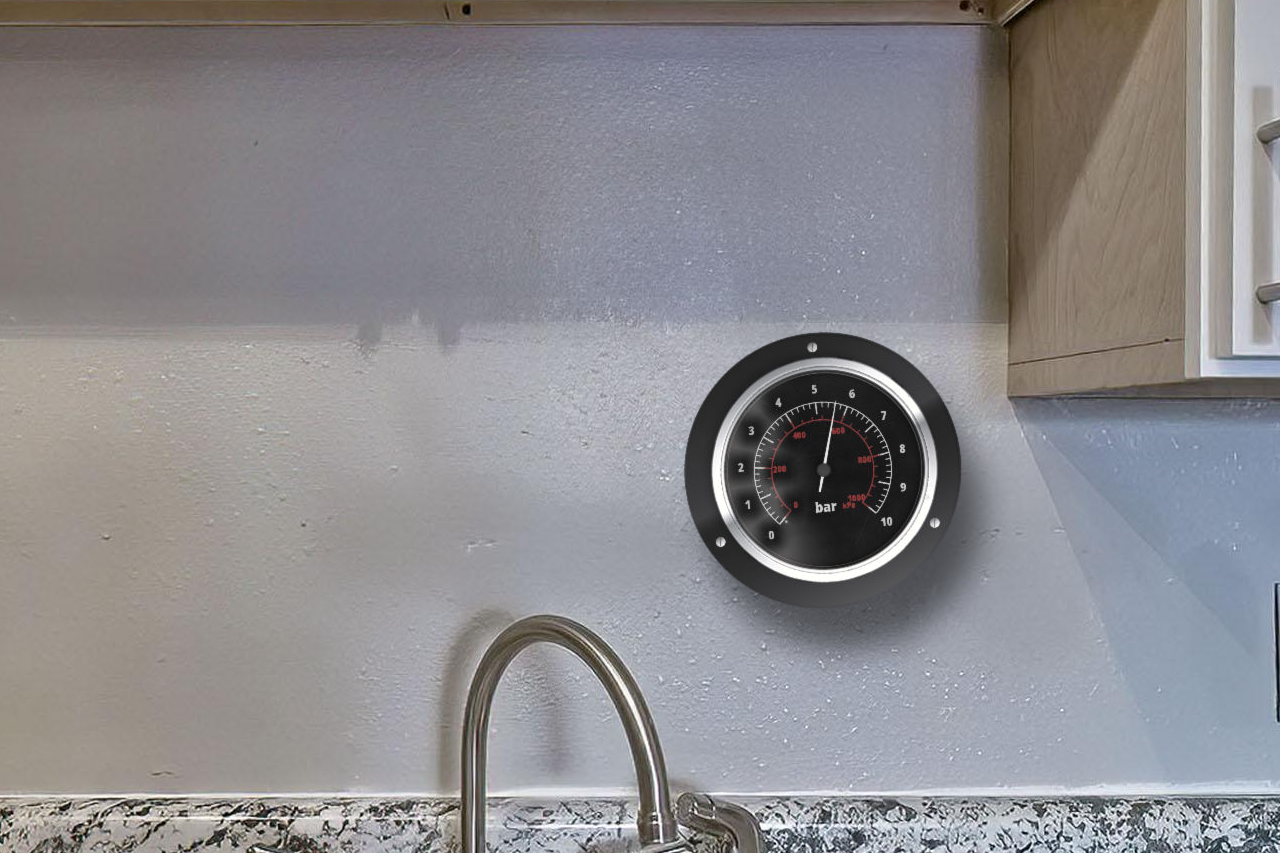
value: {"value": 5.6, "unit": "bar"}
